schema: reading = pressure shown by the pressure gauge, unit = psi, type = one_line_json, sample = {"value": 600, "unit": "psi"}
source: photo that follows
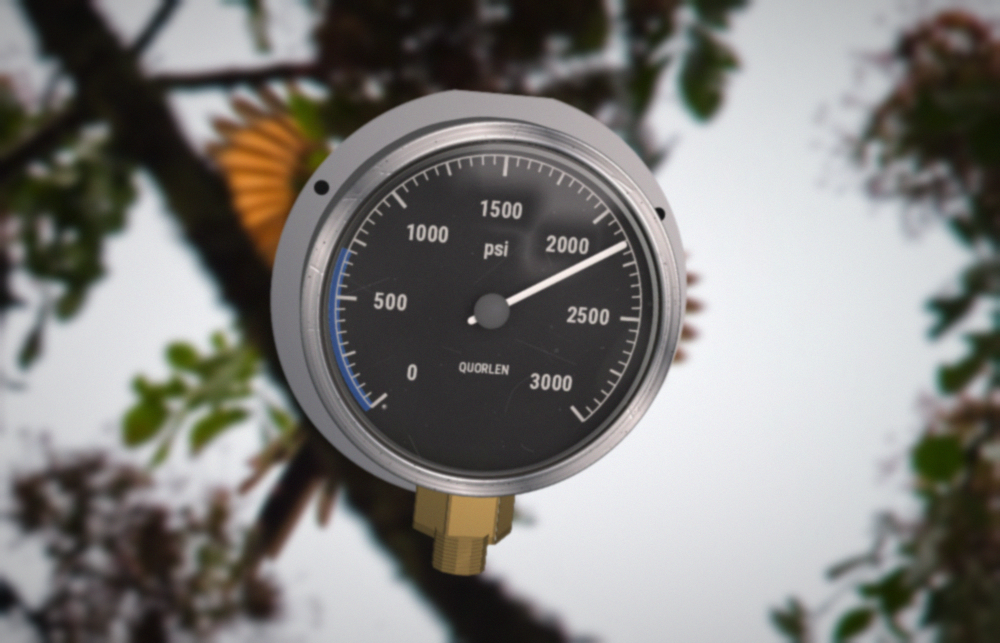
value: {"value": 2150, "unit": "psi"}
